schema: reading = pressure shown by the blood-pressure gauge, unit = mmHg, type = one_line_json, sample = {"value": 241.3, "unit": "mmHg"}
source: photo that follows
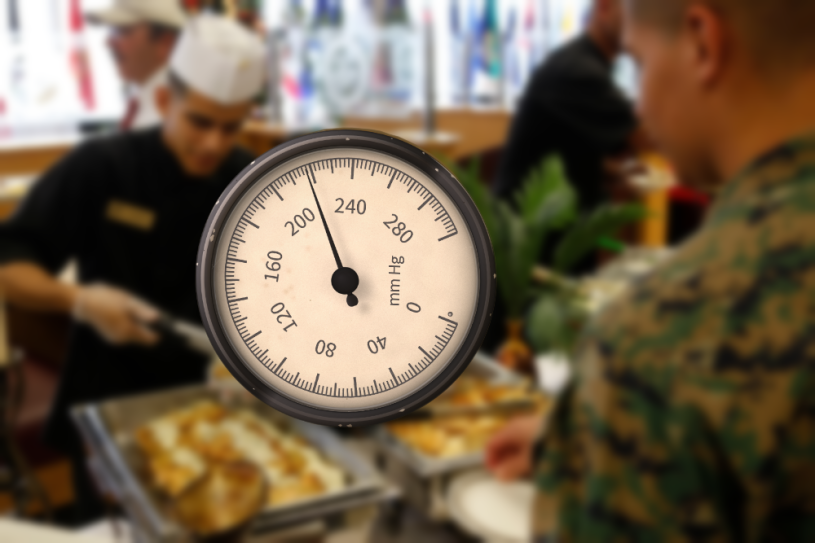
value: {"value": 218, "unit": "mmHg"}
